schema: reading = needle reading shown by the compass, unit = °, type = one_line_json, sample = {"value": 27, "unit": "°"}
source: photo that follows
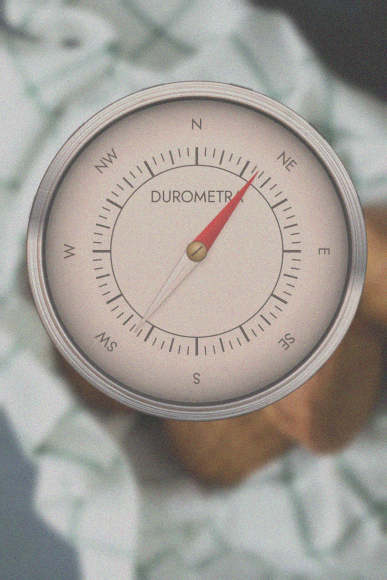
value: {"value": 37.5, "unit": "°"}
